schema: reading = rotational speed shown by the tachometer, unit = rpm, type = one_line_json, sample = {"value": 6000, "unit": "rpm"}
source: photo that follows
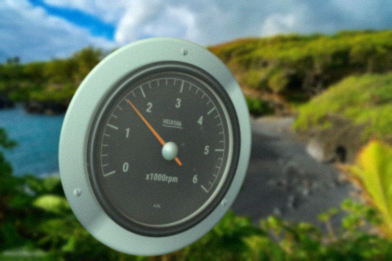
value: {"value": 1600, "unit": "rpm"}
